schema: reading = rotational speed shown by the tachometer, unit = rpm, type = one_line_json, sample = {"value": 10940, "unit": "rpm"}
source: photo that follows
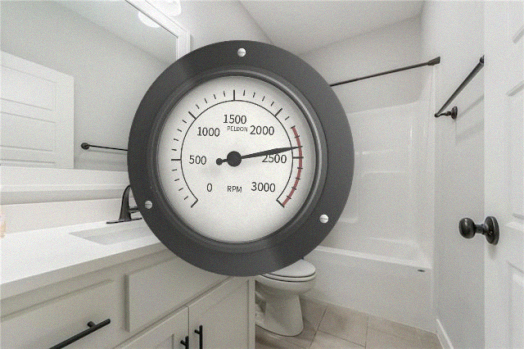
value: {"value": 2400, "unit": "rpm"}
